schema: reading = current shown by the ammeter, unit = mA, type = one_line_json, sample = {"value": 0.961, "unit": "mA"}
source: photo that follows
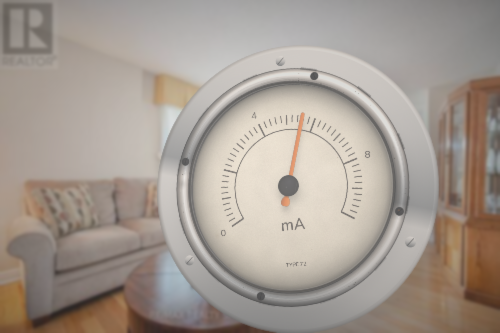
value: {"value": 5.6, "unit": "mA"}
